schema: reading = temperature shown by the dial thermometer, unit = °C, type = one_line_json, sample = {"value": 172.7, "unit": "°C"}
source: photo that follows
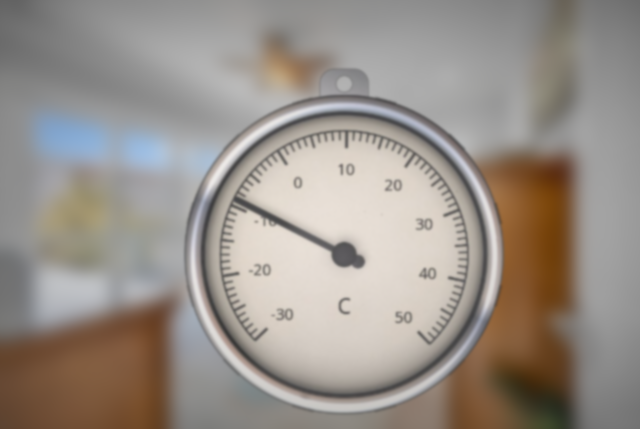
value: {"value": -9, "unit": "°C"}
